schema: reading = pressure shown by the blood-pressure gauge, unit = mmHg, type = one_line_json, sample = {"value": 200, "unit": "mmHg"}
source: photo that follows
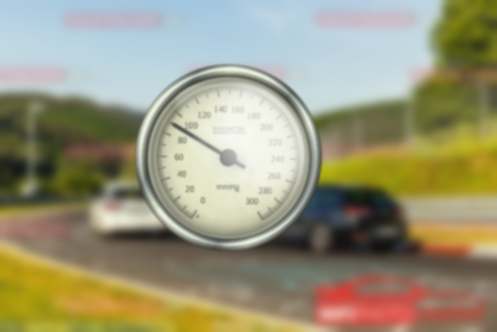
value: {"value": 90, "unit": "mmHg"}
